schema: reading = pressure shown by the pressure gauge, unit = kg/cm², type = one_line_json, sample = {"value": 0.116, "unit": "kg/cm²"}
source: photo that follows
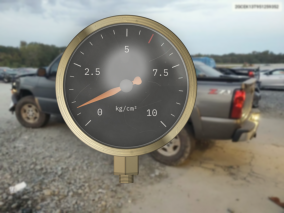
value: {"value": 0.75, "unit": "kg/cm²"}
